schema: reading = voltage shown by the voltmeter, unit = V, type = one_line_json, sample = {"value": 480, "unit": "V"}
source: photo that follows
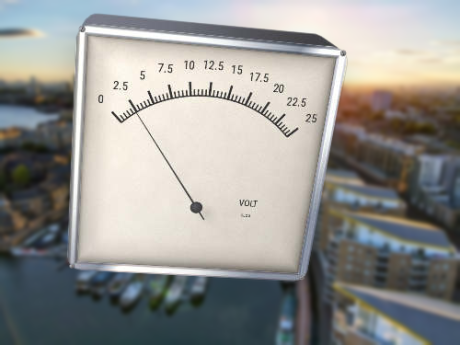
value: {"value": 2.5, "unit": "V"}
